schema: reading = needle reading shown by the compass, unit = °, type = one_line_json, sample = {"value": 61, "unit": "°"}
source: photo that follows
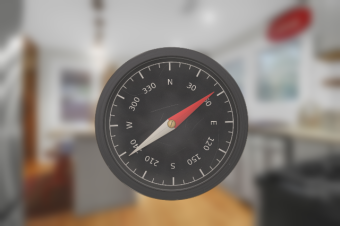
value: {"value": 55, "unit": "°"}
